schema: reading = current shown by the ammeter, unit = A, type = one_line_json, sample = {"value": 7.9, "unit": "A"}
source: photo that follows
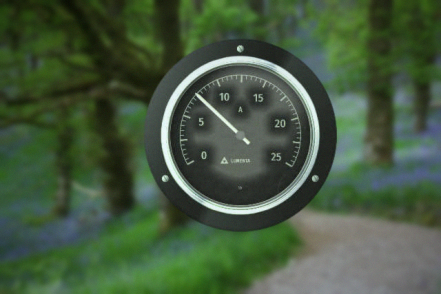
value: {"value": 7.5, "unit": "A"}
